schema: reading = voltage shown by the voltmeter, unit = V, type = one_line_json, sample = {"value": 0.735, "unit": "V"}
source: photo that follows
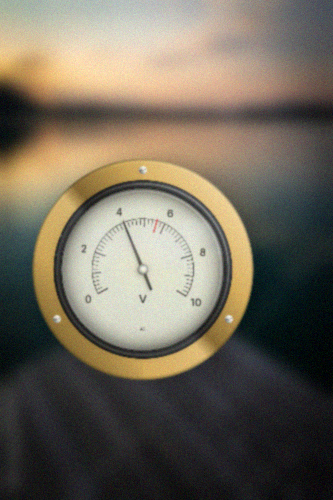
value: {"value": 4, "unit": "V"}
